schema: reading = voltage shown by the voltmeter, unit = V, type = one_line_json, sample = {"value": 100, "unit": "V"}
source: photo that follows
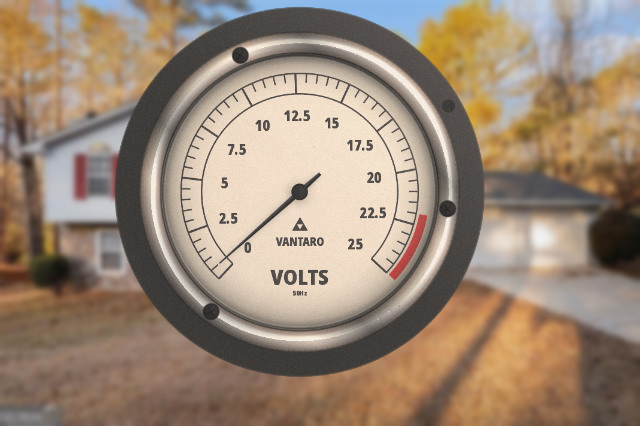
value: {"value": 0.5, "unit": "V"}
